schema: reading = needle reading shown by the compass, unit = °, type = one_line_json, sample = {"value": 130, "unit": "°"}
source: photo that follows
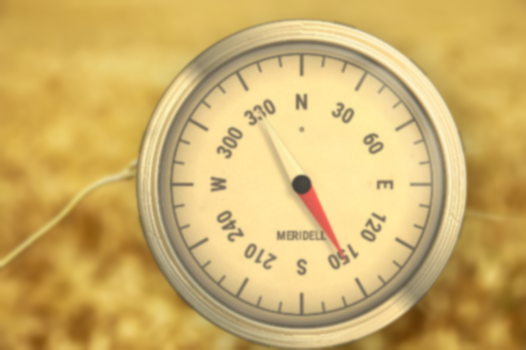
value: {"value": 150, "unit": "°"}
